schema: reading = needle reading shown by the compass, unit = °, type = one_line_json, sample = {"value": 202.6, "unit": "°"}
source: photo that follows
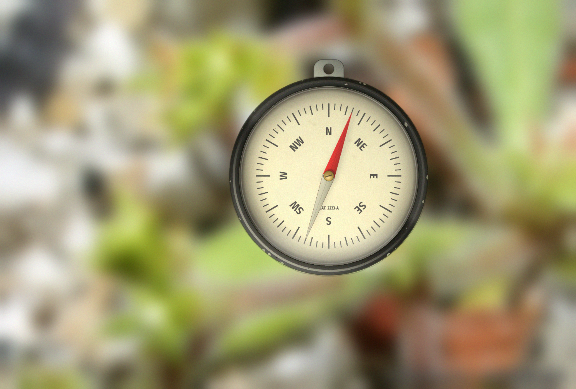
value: {"value": 20, "unit": "°"}
